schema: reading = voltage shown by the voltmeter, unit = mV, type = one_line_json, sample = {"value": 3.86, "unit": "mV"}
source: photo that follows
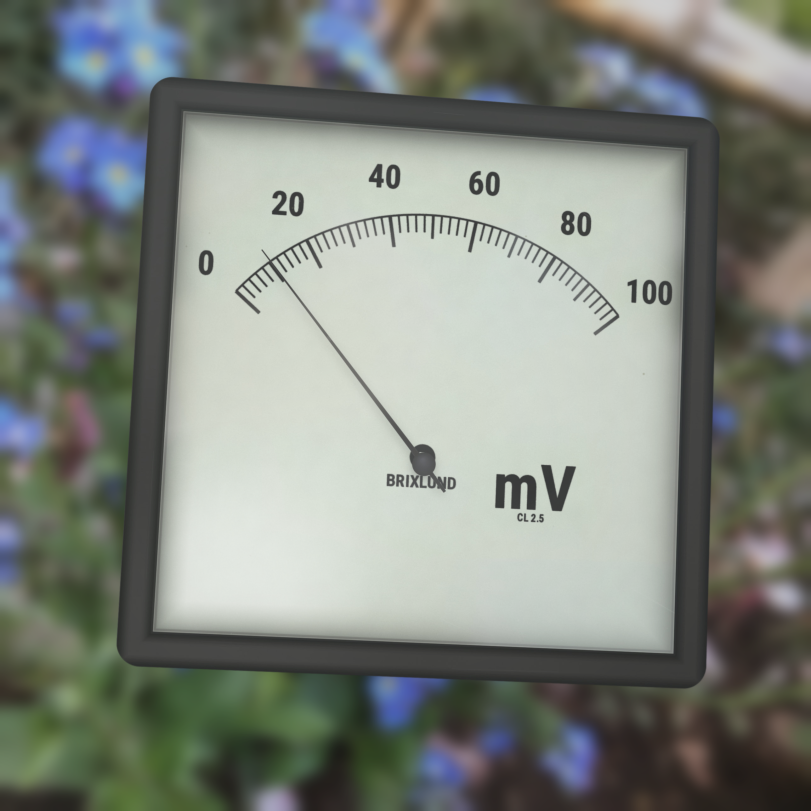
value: {"value": 10, "unit": "mV"}
